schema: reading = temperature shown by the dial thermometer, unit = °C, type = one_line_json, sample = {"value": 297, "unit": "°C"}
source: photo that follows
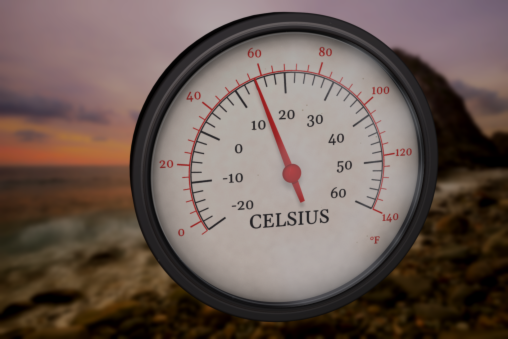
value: {"value": 14, "unit": "°C"}
